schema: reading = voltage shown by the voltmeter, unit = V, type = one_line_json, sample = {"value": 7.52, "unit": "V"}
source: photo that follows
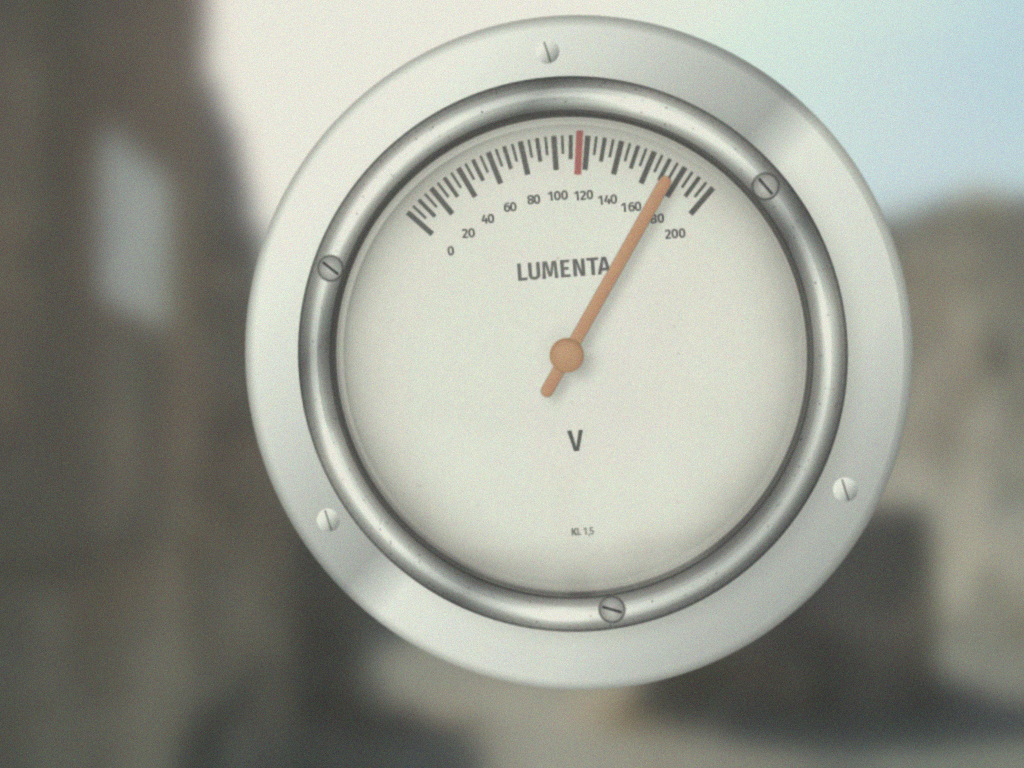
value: {"value": 175, "unit": "V"}
